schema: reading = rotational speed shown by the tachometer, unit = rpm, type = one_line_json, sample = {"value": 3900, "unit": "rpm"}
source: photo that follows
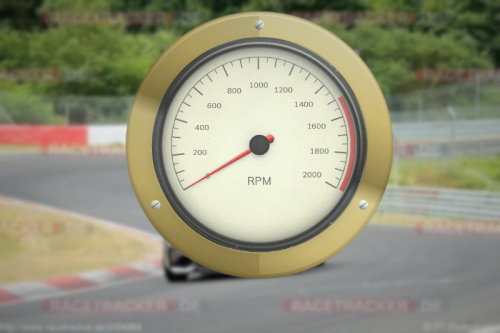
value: {"value": 0, "unit": "rpm"}
